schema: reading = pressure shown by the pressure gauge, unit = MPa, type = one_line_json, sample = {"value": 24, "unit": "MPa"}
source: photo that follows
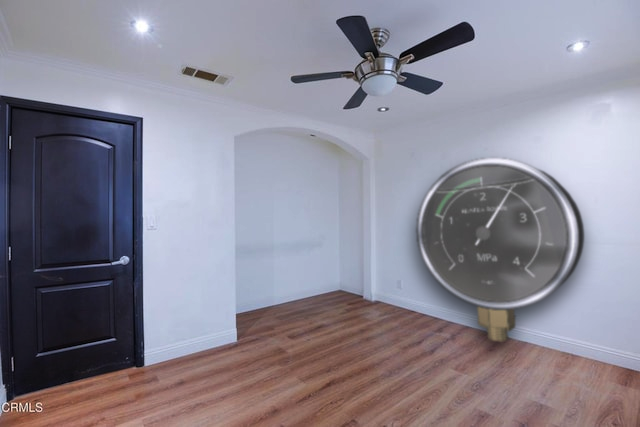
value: {"value": 2.5, "unit": "MPa"}
